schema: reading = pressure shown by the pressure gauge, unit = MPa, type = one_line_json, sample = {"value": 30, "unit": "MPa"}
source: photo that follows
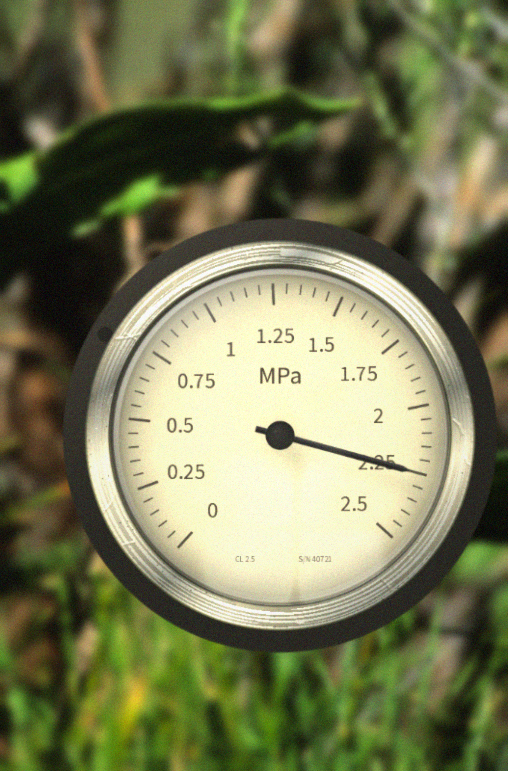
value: {"value": 2.25, "unit": "MPa"}
